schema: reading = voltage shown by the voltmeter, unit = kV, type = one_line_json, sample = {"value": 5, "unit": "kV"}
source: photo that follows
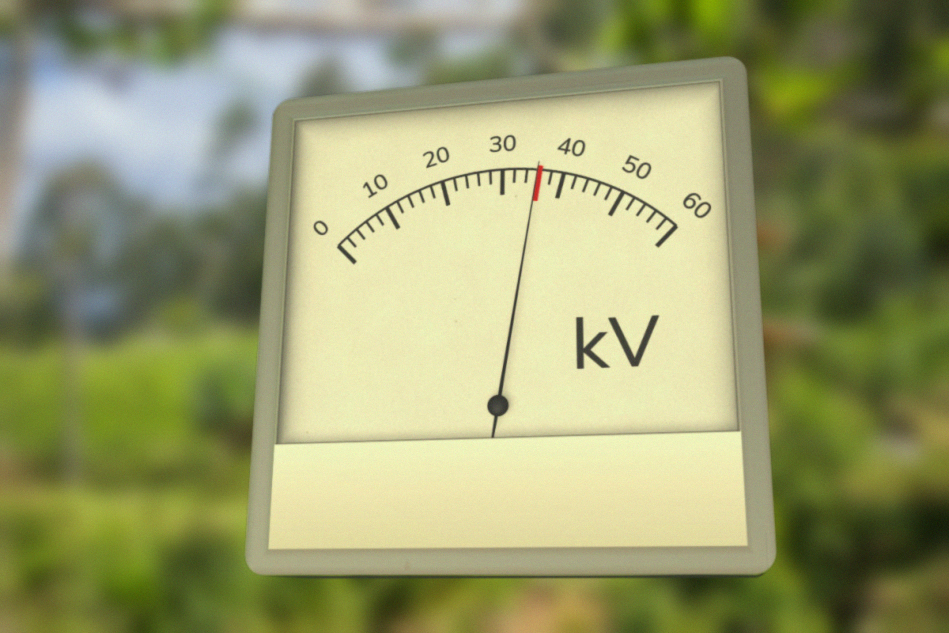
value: {"value": 36, "unit": "kV"}
